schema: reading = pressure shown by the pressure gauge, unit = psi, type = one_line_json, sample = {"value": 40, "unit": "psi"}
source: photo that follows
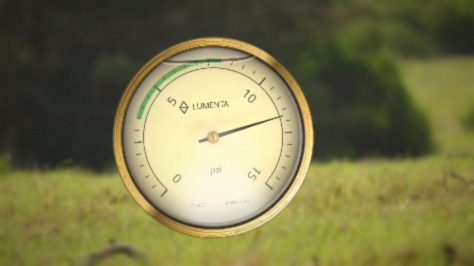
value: {"value": 11.75, "unit": "psi"}
